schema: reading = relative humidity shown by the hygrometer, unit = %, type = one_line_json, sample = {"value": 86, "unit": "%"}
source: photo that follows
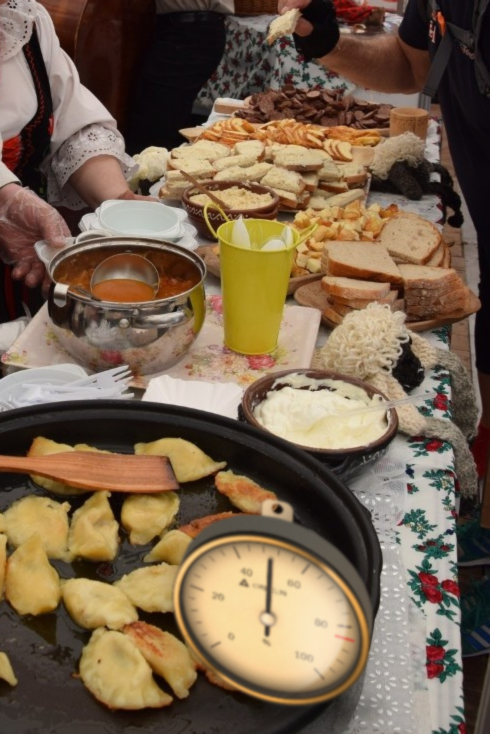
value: {"value": 50, "unit": "%"}
